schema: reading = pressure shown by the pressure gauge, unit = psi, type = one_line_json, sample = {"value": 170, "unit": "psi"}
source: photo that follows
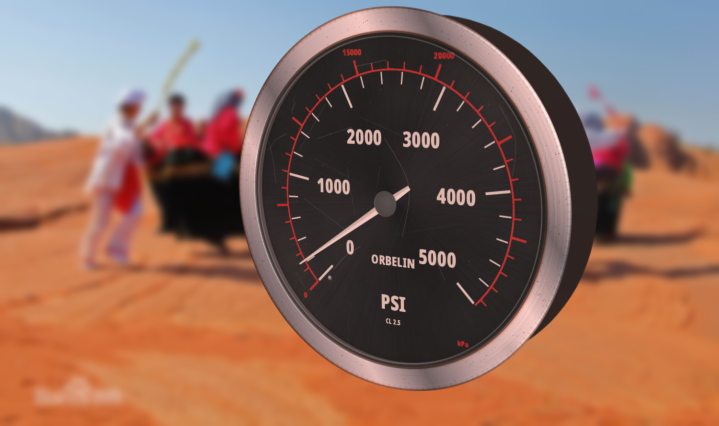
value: {"value": 200, "unit": "psi"}
